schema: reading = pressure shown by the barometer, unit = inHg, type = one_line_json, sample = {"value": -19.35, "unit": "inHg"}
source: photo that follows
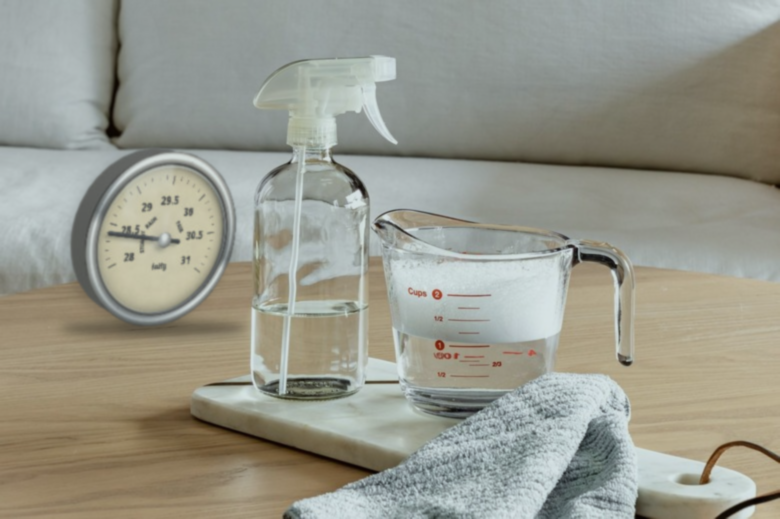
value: {"value": 28.4, "unit": "inHg"}
